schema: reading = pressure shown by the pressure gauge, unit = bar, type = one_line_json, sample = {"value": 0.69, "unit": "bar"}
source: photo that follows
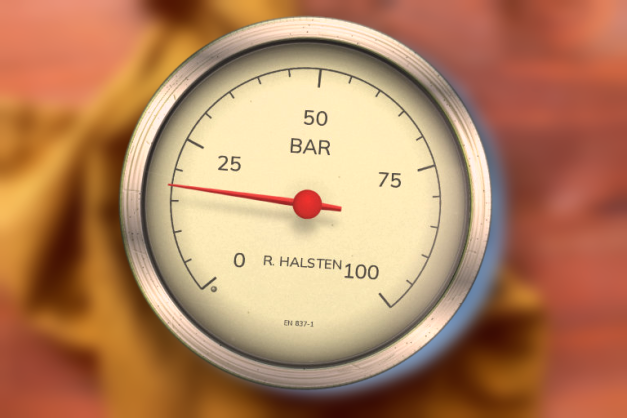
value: {"value": 17.5, "unit": "bar"}
